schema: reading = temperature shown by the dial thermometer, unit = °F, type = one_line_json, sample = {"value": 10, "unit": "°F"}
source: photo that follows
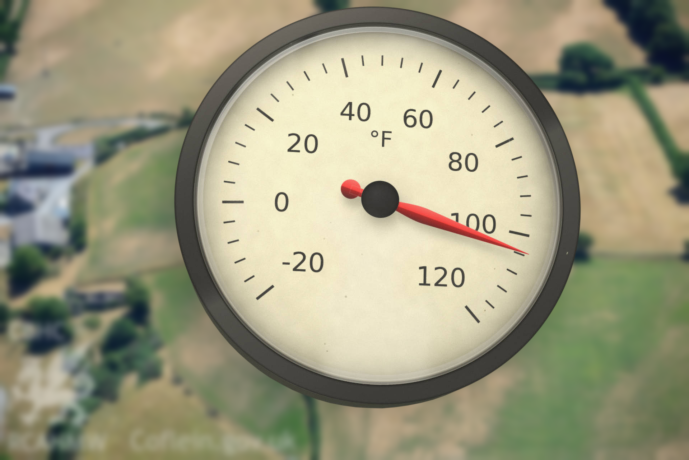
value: {"value": 104, "unit": "°F"}
